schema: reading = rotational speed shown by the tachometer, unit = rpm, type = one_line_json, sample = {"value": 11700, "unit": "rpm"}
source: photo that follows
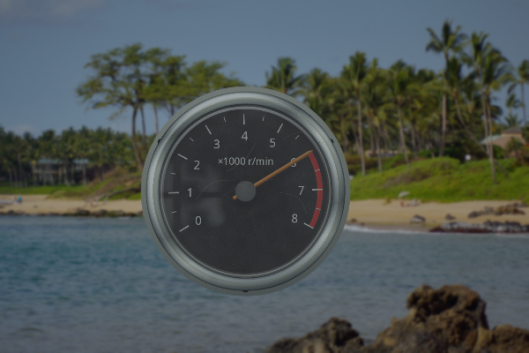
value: {"value": 6000, "unit": "rpm"}
